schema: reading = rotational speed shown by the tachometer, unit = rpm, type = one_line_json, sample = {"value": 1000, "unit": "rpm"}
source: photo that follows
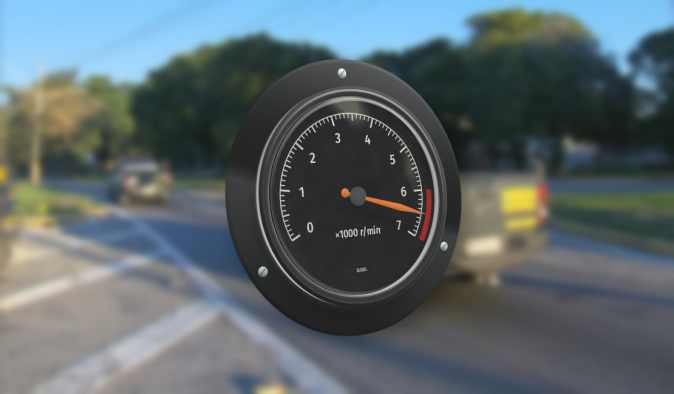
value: {"value": 6500, "unit": "rpm"}
